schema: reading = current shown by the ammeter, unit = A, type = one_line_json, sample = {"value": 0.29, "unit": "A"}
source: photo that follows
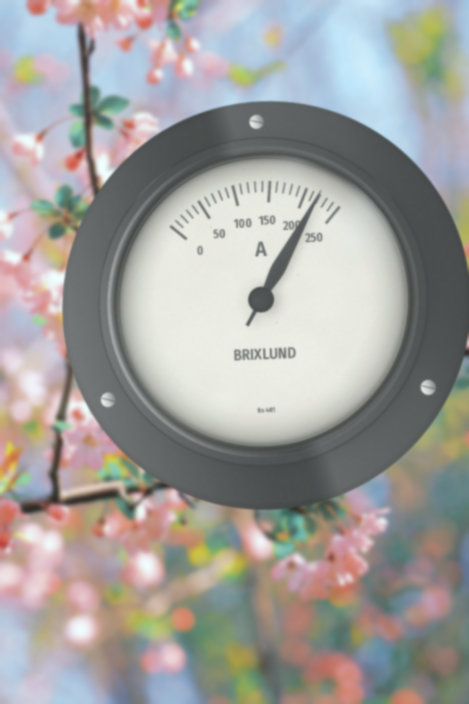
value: {"value": 220, "unit": "A"}
